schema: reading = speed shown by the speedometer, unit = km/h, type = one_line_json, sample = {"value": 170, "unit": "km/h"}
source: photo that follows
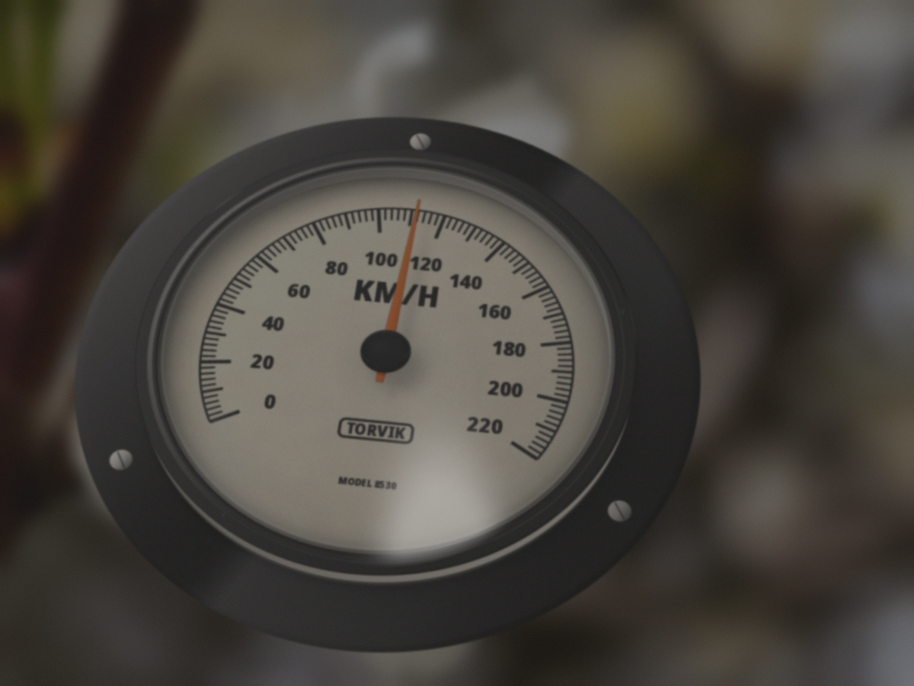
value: {"value": 112, "unit": "km/h"}
